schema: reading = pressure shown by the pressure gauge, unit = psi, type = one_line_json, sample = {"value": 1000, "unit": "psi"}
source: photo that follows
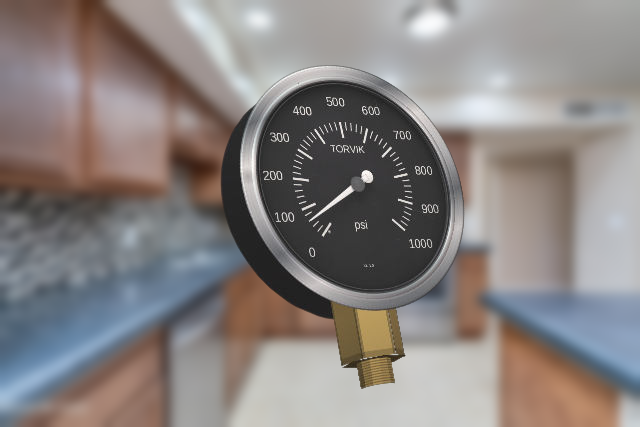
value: {"value": 60, "unit": "psi"}
